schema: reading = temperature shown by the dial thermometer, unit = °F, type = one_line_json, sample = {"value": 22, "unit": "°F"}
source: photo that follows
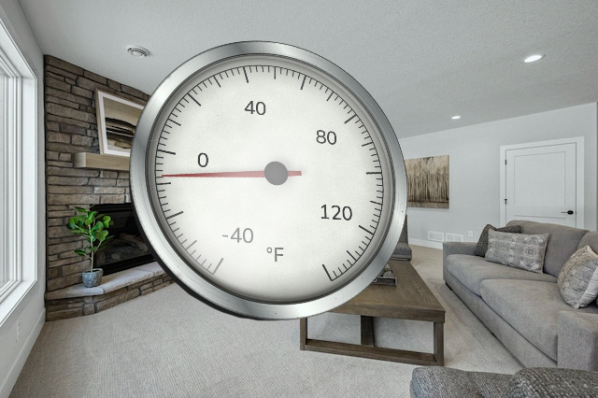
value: {"value": -8, "unit": "°F"}
